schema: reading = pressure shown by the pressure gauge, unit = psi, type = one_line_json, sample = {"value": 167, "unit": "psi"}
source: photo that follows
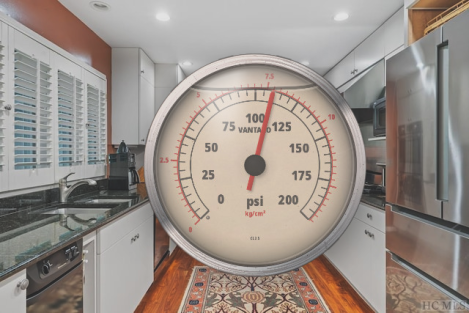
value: {"value": 110, "unit": "psi"}
